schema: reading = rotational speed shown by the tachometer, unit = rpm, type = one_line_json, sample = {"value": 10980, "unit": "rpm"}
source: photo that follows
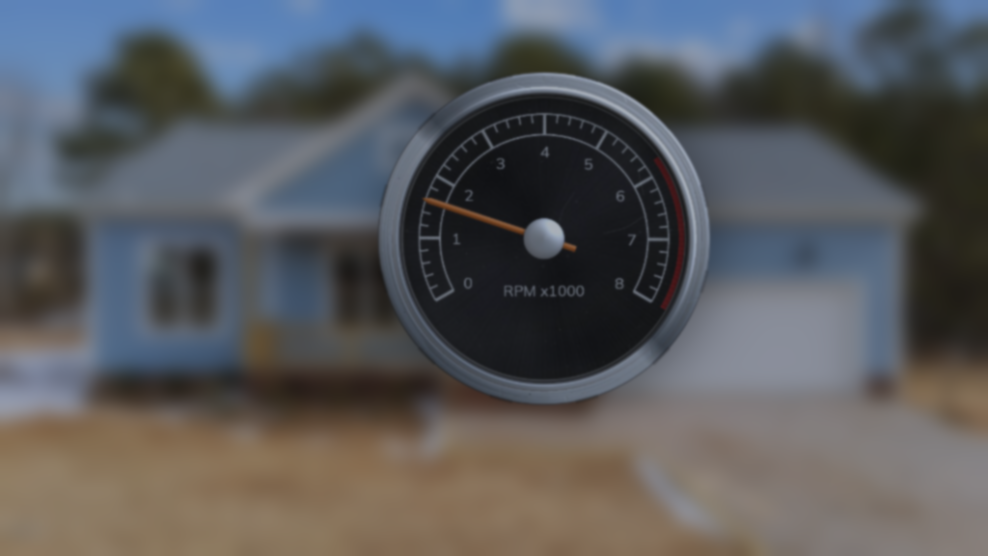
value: {"value": 1600, "unit": "rpm"}
